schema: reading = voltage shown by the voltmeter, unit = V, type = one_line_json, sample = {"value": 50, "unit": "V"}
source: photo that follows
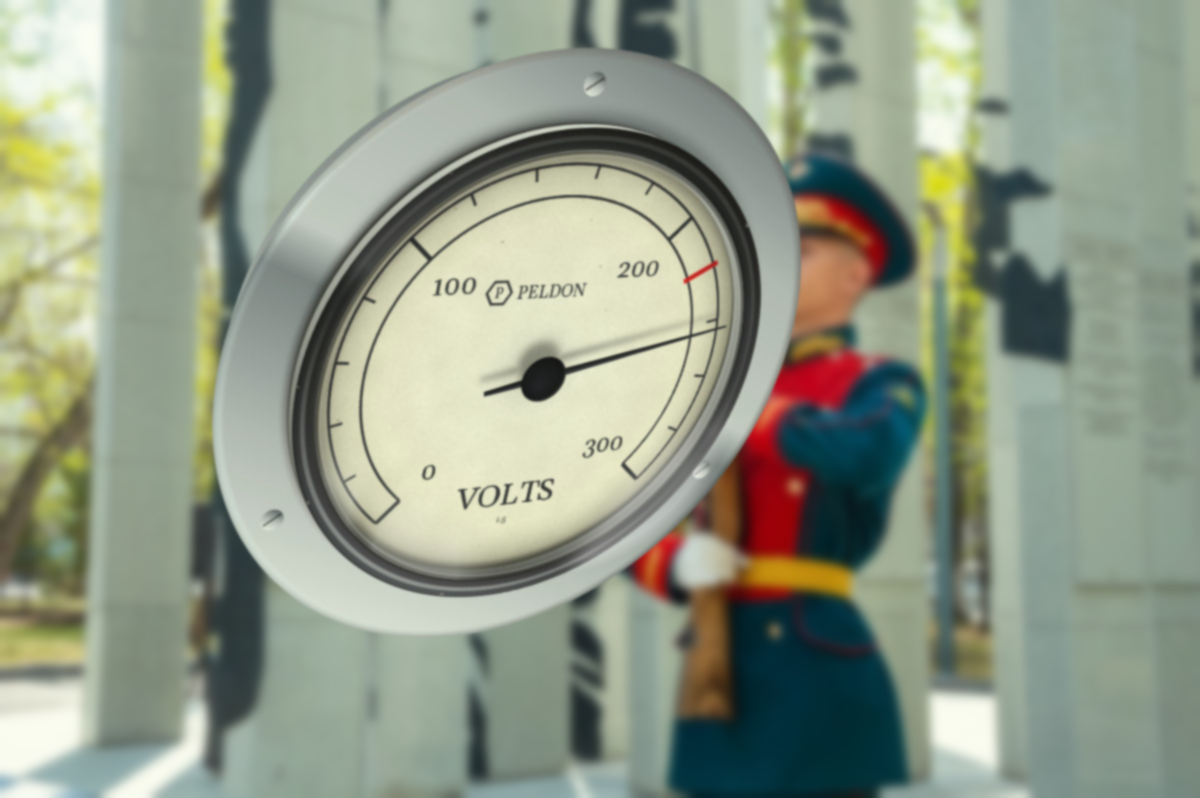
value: {"value": 240, "unit": "V"}
